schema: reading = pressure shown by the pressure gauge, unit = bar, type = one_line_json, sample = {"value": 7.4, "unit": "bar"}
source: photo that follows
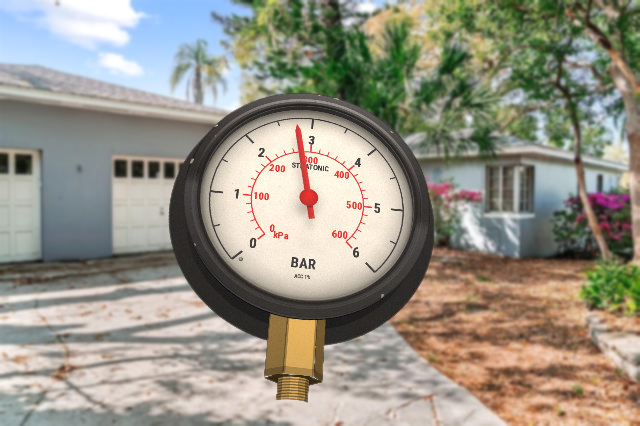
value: {"value": 2.75, "unit": "bar"}
